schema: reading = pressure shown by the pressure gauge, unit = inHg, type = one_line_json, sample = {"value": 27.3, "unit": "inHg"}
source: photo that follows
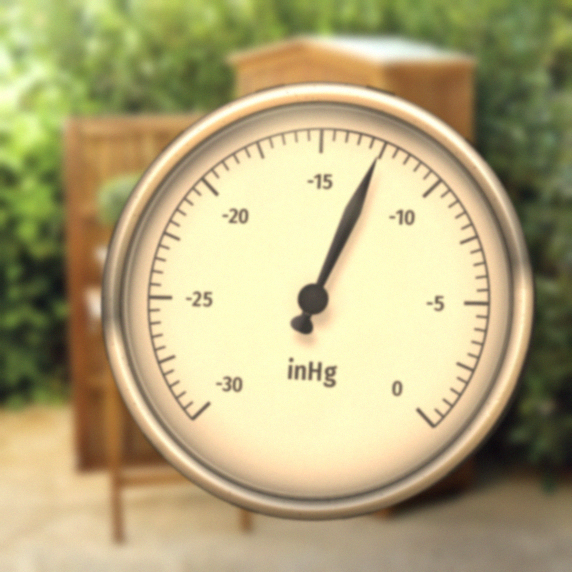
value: {"value": -12.5, "unit": "inHg"}
